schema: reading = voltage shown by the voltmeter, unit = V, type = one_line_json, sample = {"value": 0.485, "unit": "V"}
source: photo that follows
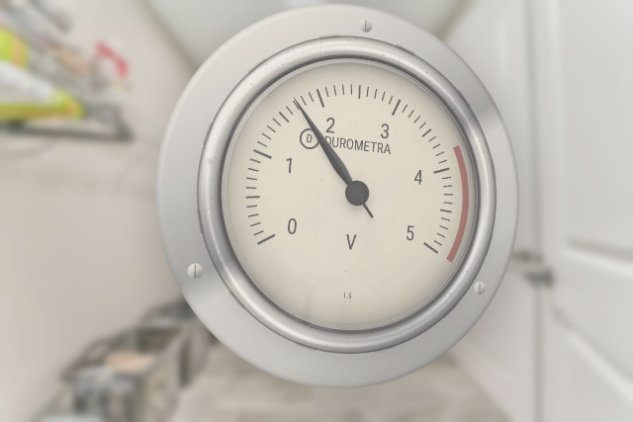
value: {"value": 1.7, "unit": "V"}
